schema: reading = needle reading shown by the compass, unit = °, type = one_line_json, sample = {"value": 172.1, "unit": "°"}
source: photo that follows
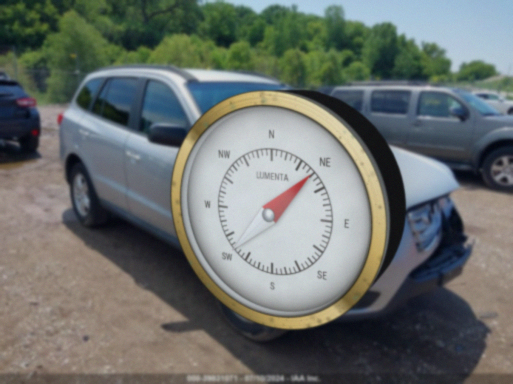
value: {"value": 45, "unit": "°"}
